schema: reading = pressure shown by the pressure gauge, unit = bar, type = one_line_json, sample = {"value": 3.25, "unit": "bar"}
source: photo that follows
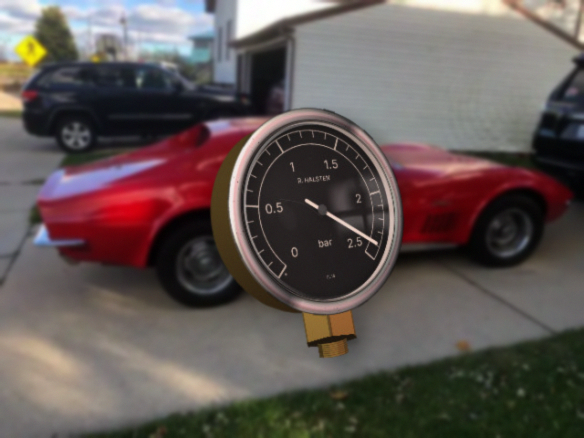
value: {"value": 2.4, "unit": "bar"}
